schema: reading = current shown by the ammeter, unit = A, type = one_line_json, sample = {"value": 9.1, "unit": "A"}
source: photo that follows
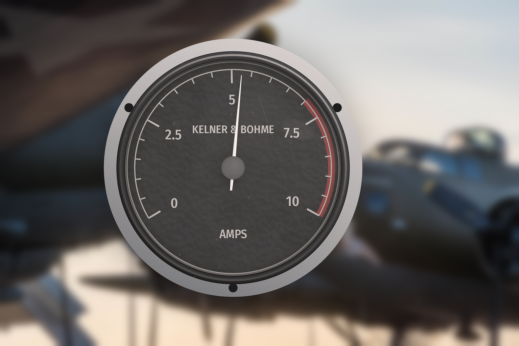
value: {"value": 5.25, "unit": "A"}
